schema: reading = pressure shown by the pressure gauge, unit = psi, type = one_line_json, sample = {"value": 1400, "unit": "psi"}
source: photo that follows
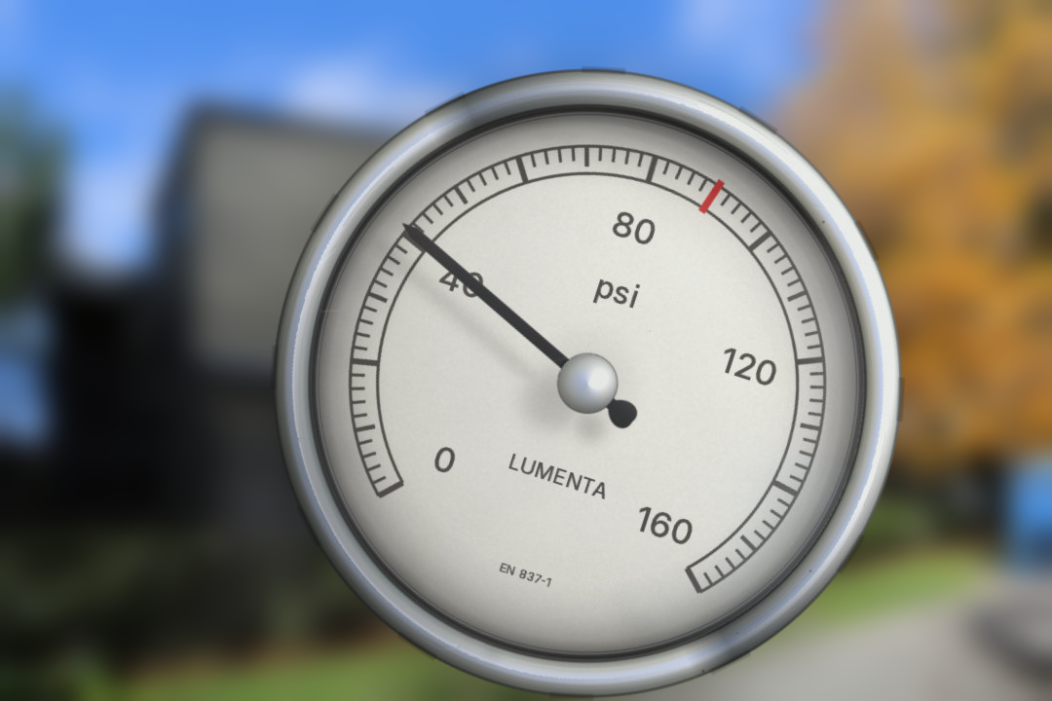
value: {"value": 41, "unit": "psi"}
